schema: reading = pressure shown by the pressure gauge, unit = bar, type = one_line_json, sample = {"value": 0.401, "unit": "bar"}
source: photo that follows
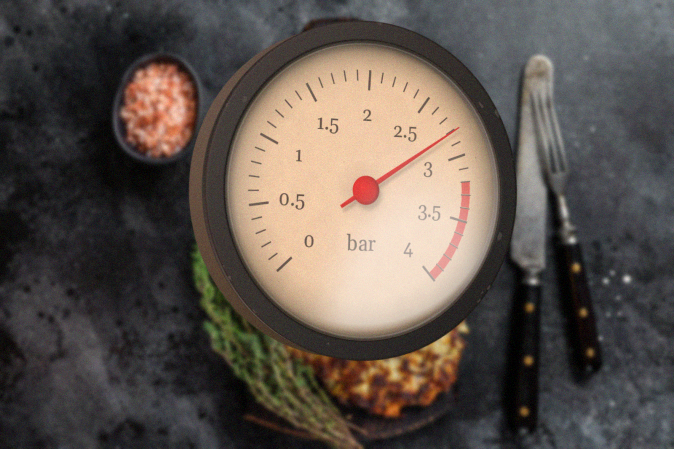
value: {"value": 2.8, "unit": "bar"}
